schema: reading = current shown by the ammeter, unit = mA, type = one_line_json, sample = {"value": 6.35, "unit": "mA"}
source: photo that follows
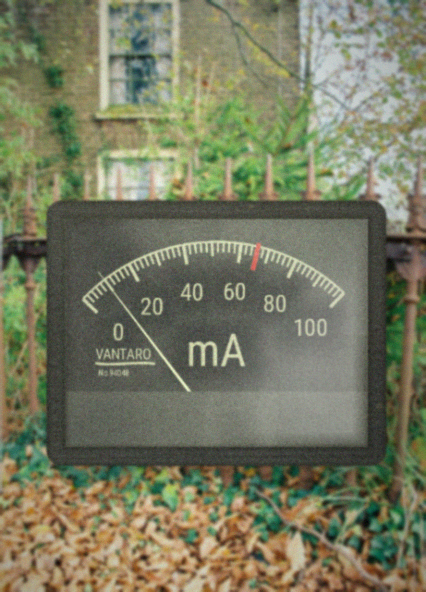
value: {"value": 10, "unit": "mA"}
